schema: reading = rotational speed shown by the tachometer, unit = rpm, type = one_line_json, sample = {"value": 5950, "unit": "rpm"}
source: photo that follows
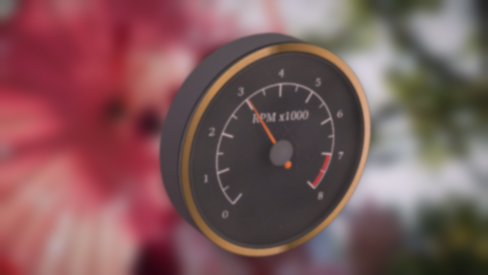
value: {"value": 3000, "unit": "rpm"}
